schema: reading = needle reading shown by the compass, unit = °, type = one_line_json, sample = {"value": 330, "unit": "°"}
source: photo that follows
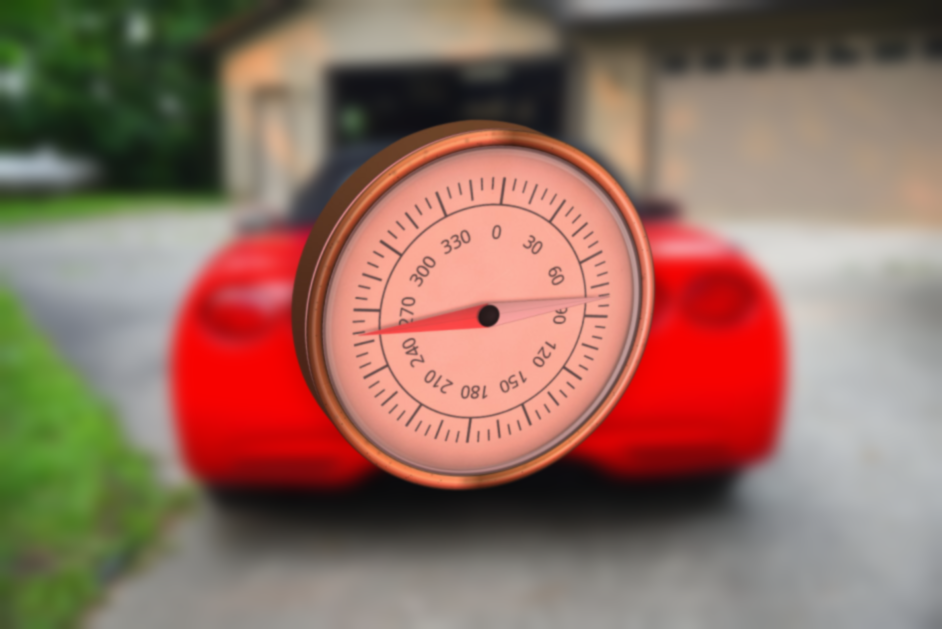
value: {"value": 260, "unit": "°"}
